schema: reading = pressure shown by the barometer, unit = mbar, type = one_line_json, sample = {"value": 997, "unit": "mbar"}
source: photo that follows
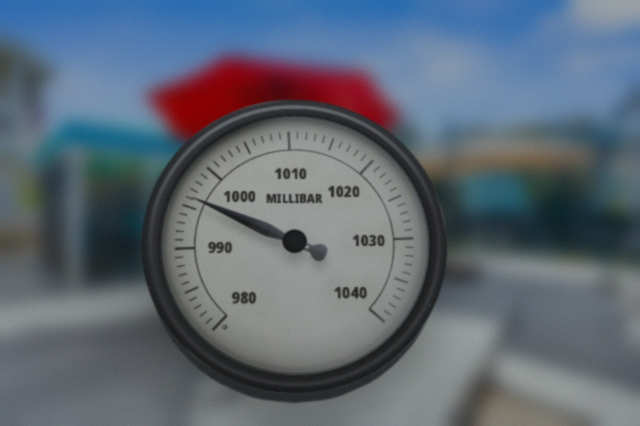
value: {"value": 996, "unit": "mbar"}
